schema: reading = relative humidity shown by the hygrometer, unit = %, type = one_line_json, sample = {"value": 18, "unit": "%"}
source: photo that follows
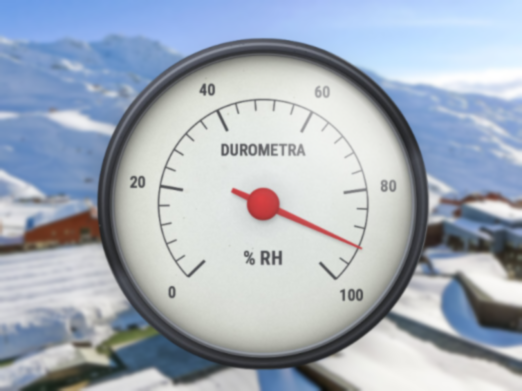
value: {"value": 92, "unit": "%"}
